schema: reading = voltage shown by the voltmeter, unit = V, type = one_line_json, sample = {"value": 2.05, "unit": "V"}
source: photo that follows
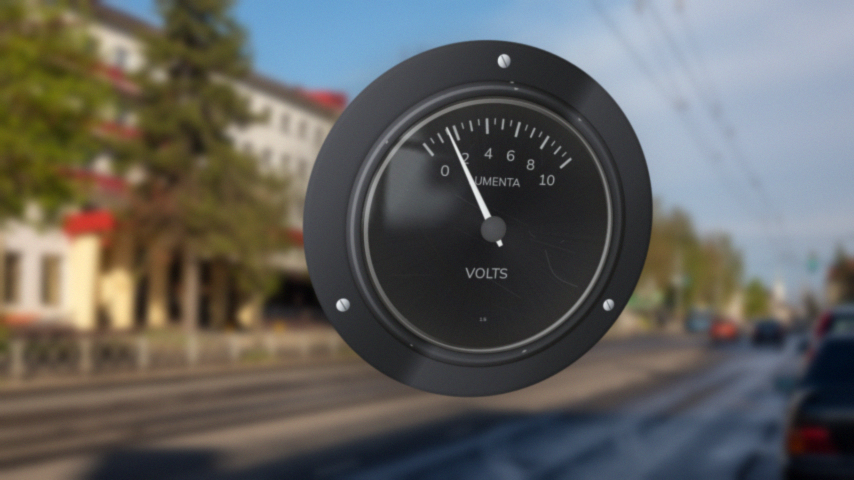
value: {"value": 1.5, "unit": "V"}
